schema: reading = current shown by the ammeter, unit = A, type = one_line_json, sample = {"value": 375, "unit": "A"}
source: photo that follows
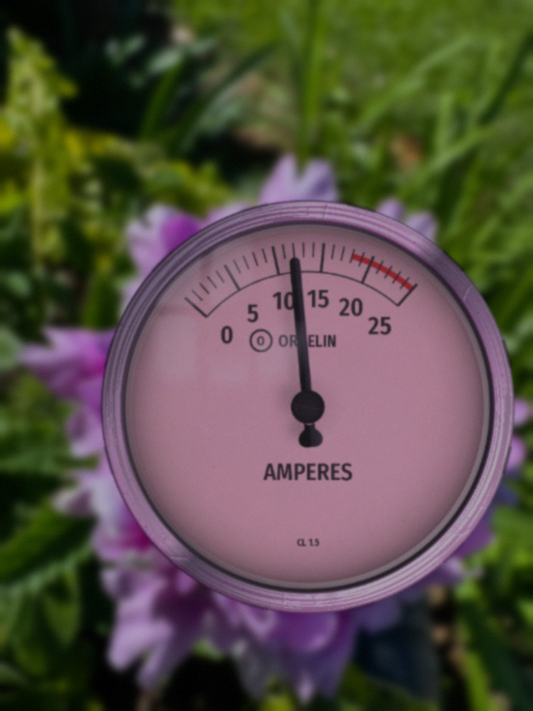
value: {"value": 12, "unit": "A"}
